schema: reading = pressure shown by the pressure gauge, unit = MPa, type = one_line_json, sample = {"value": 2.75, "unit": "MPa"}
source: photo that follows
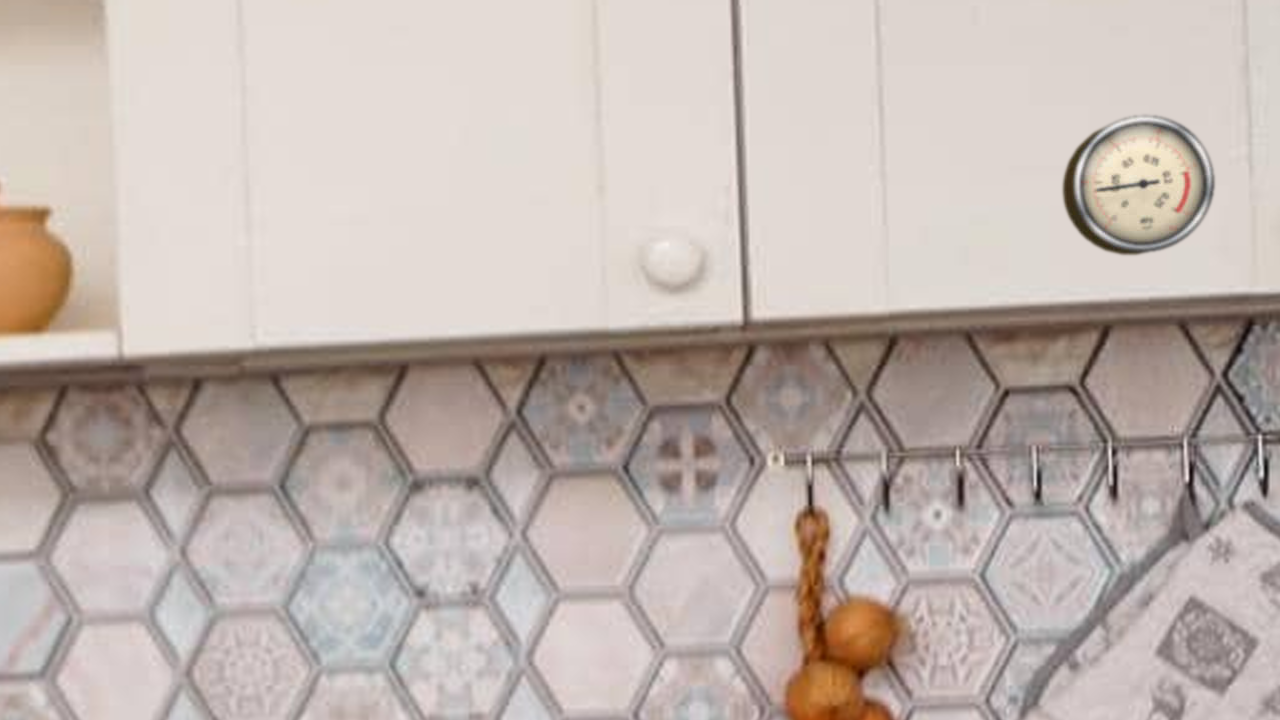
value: {"value": 0.04, "unit": "MPa"}
